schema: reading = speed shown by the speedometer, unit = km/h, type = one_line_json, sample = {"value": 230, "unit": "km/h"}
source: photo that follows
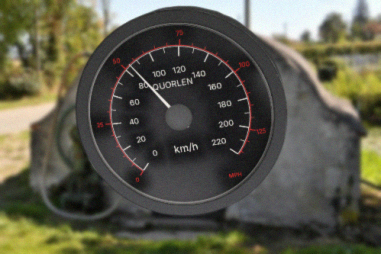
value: {"value": 85, "unit": "km/h"}
